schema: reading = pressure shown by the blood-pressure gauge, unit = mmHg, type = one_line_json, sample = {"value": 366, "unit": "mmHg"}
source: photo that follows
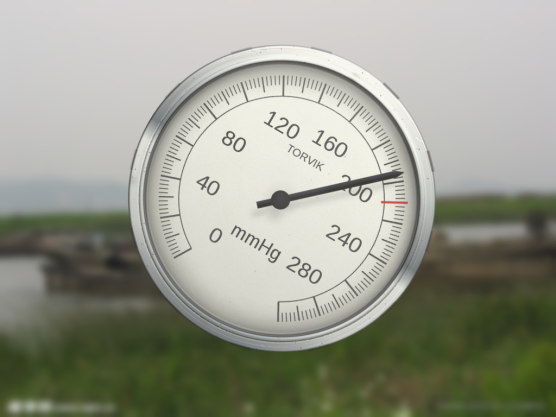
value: {"value": 196, "unit": "mmHg"}
